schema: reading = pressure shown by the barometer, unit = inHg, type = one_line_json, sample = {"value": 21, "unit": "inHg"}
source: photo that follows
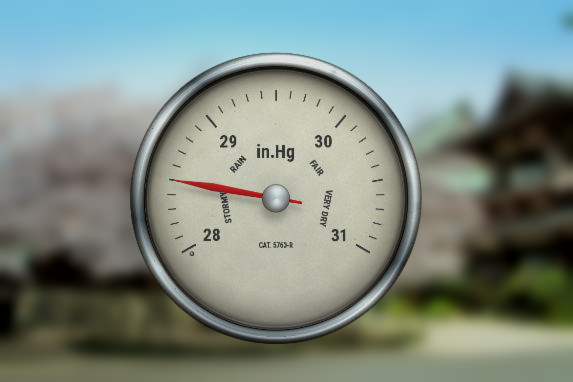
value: {"value": 28.5, "unit": "inHg"}
